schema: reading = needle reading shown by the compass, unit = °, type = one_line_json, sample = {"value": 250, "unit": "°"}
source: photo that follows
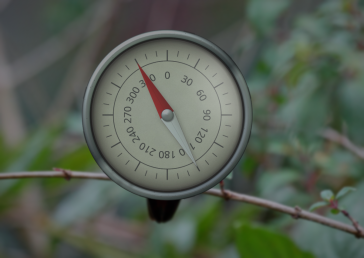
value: {"value": 330, "unit": "°"}
